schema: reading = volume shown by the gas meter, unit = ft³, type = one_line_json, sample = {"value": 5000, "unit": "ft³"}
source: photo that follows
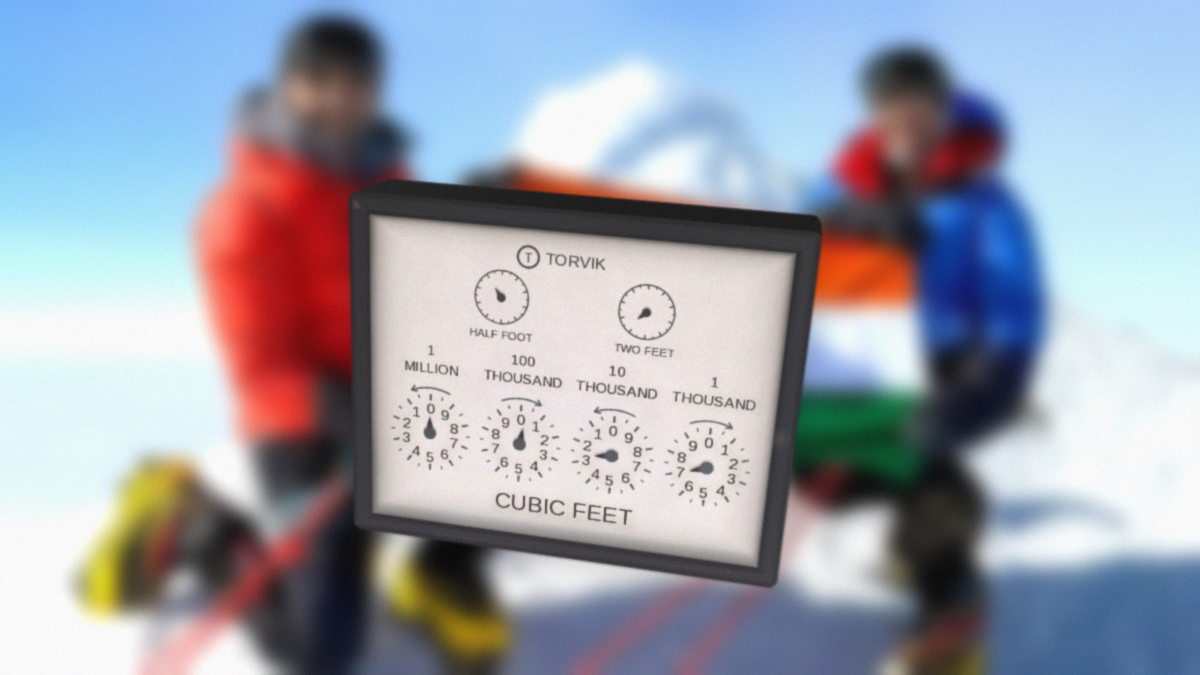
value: {"value": 2700, "unit": "ft³"}
